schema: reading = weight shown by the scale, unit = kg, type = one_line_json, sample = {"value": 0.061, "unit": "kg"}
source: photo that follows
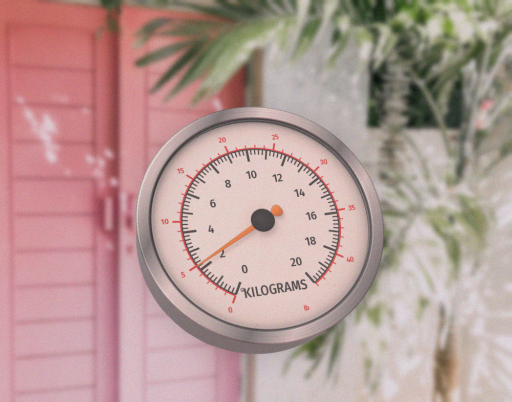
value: {"value": 2.2, "unit": "kg"}
